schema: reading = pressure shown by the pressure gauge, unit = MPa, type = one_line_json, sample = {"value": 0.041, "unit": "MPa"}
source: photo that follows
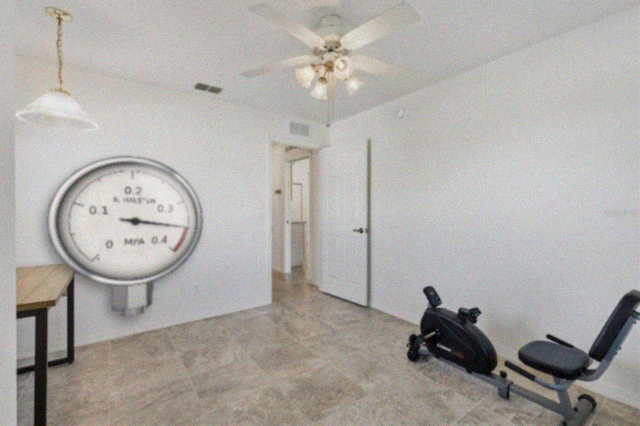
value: {"value": 0.35, "unit": "MPa"}
